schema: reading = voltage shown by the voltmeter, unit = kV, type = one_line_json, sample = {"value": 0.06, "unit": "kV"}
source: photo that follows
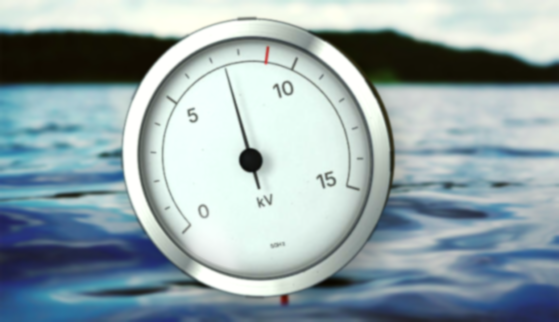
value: {"value": 7.5, "unit": "kV"}
